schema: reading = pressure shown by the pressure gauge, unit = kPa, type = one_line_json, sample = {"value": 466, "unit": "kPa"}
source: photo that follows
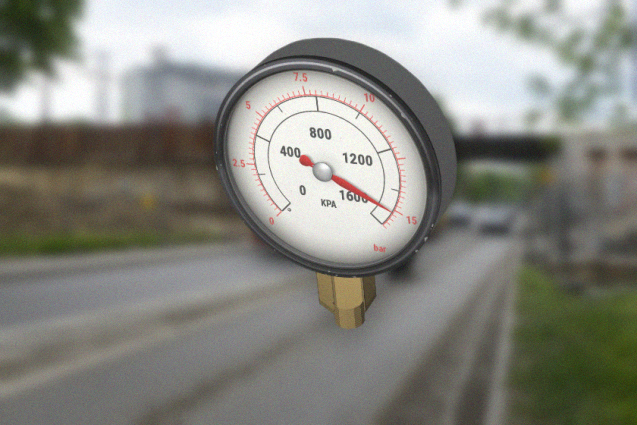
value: {"value": 1500, "unit": "kPa"}
